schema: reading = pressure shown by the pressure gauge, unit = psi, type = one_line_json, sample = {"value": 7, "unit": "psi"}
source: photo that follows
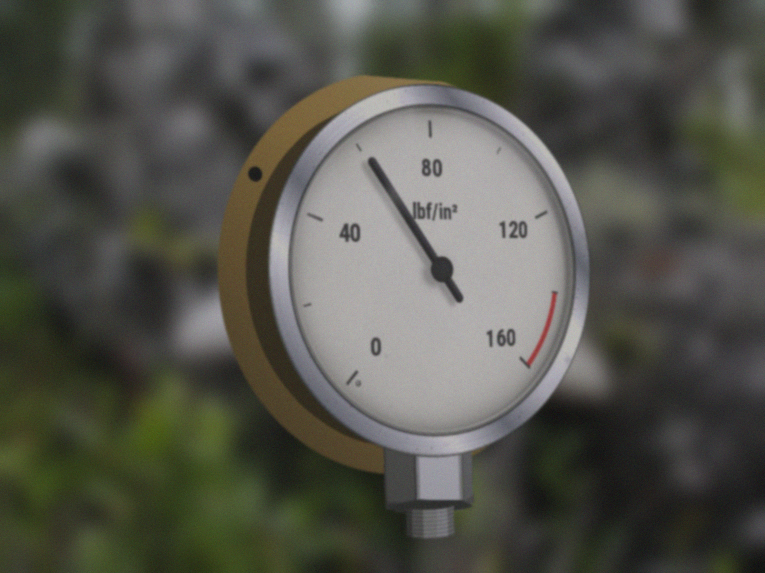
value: {"value": 60, "unit": "psi"}
